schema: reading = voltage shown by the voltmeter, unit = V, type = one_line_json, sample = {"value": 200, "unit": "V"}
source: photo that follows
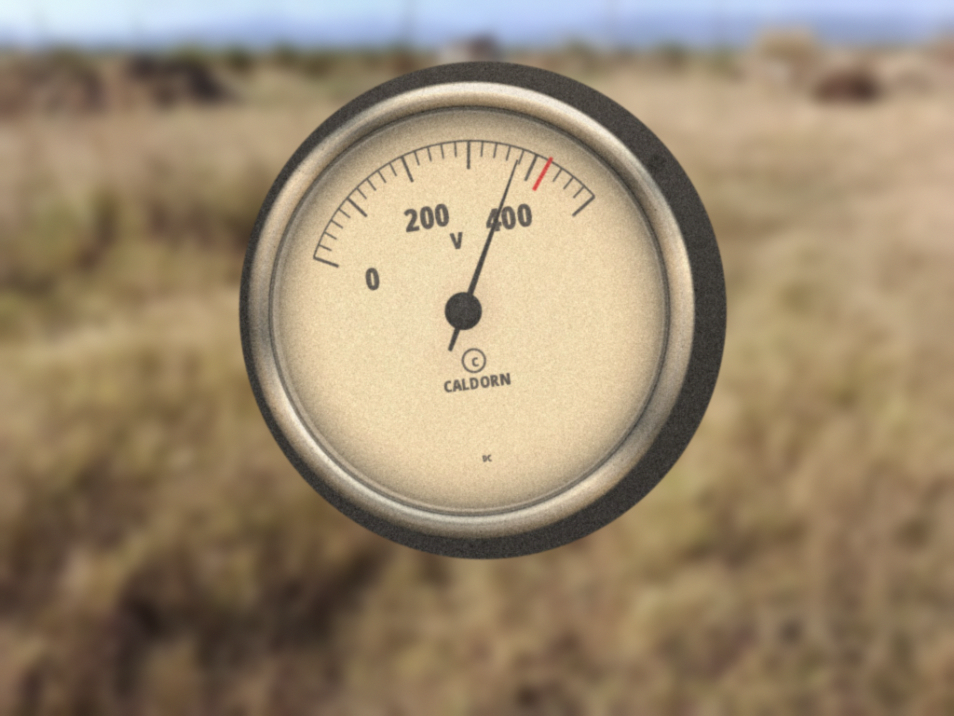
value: {"value": 380, "unit": "V"}
